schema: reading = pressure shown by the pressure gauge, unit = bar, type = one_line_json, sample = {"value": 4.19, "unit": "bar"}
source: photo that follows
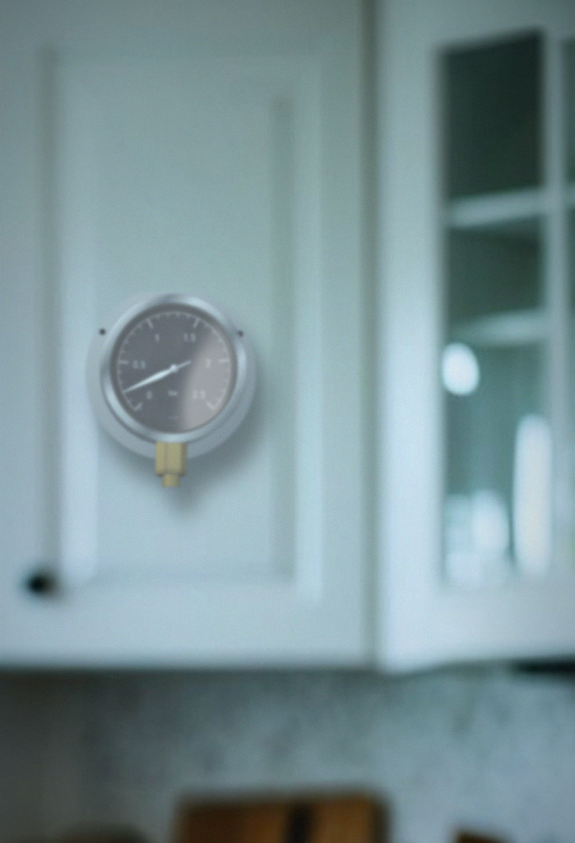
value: {"value": 0.2, "unit": "bar"}
